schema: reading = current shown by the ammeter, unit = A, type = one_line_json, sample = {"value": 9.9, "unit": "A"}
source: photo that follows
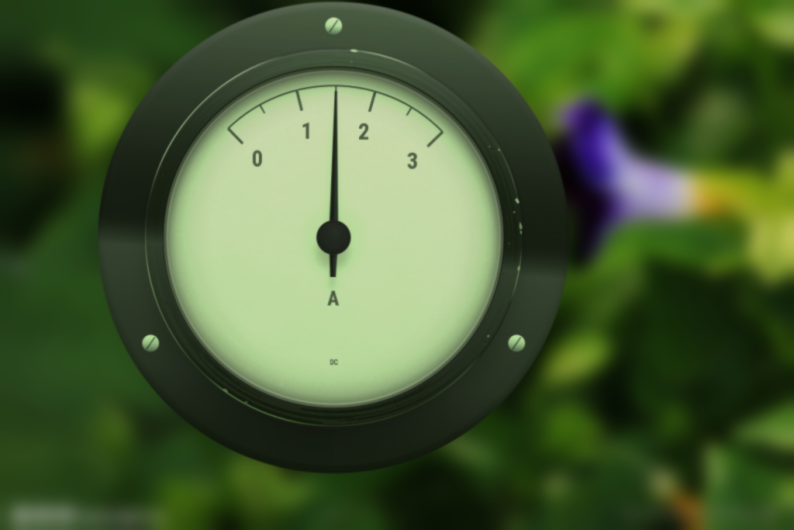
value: {"value": 1.5, "unit": "A"}
